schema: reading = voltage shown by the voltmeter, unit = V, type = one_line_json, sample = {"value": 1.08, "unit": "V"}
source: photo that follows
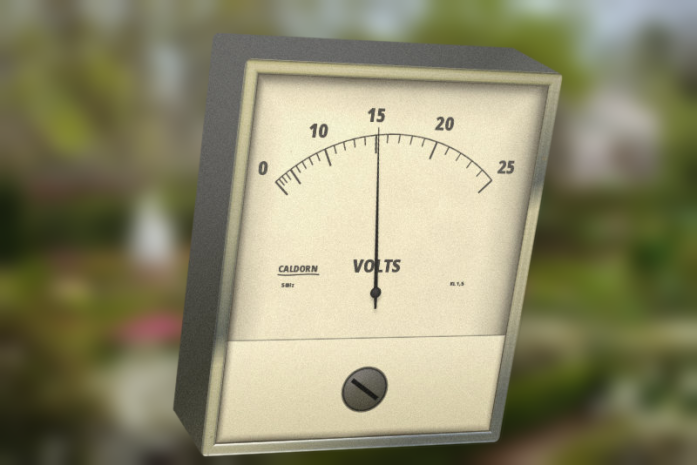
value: {"value": 15, "unit": "V"}
